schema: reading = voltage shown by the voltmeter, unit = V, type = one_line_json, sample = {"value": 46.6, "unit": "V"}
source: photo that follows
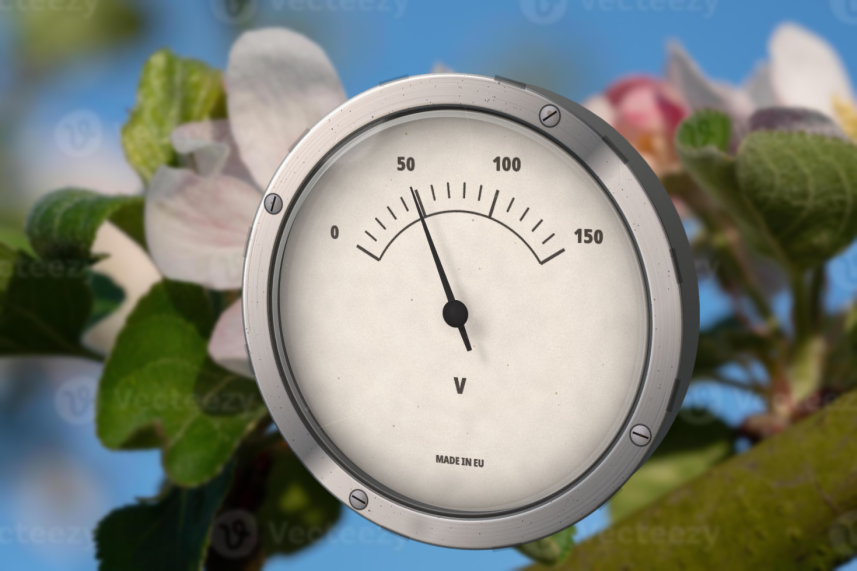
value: {"value": 50, "unit": "V"}
